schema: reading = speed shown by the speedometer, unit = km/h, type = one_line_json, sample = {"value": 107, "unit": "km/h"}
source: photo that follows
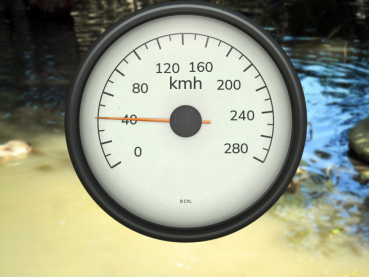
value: {"value": 40, "unit": "km/h"}
